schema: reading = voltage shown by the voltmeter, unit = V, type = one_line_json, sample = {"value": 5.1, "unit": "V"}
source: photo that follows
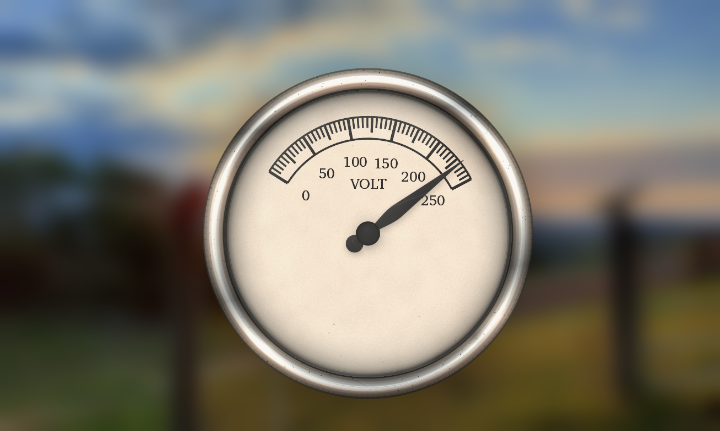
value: {"value": 230, "unit": "V"}
